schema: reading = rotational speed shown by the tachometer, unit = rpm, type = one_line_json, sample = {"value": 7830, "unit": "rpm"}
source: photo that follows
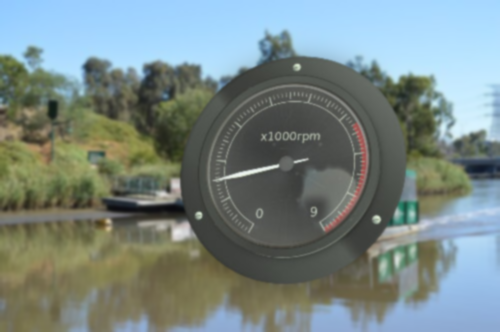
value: {"value": 1500, "unit": "rpm"}
